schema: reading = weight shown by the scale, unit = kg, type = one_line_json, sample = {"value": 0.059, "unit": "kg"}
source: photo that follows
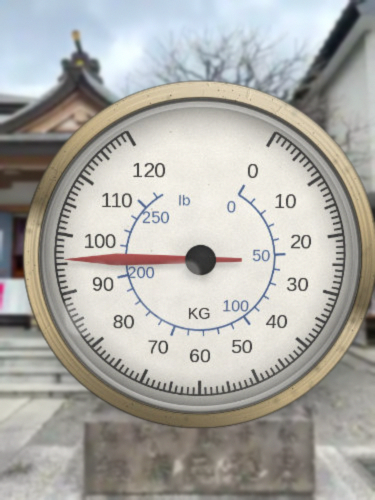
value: {"value": 96, "unit": "kg"}
